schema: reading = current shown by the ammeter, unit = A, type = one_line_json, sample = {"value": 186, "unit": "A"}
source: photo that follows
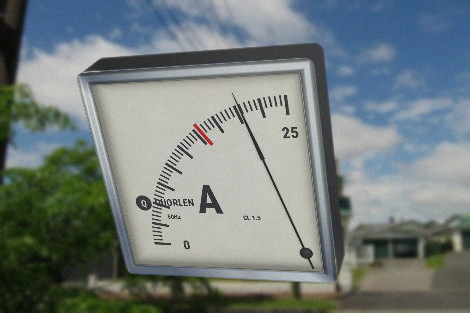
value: {"value": 20.5, "unit": "A"}
